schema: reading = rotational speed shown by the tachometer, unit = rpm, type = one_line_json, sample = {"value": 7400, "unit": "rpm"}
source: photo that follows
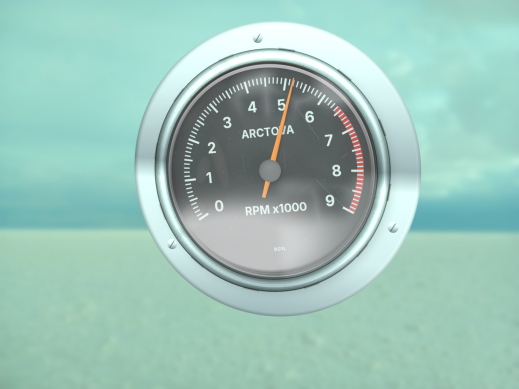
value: {"value": 5200, "unit": "rpm"}
